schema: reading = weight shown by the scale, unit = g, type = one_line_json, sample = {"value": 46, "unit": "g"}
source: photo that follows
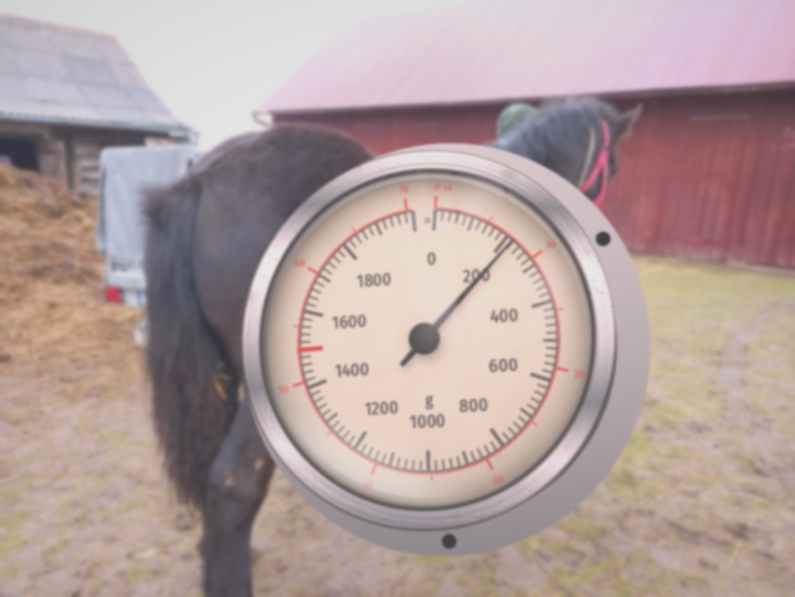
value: {"value": 220, "unit": "g"}
